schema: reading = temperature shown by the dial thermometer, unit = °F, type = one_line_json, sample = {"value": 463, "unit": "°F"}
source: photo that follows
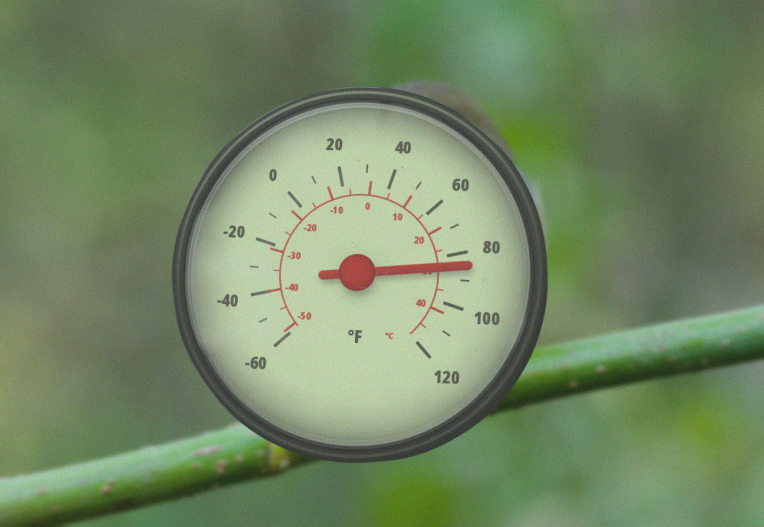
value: {"value": 85, "unit": "°F"}
